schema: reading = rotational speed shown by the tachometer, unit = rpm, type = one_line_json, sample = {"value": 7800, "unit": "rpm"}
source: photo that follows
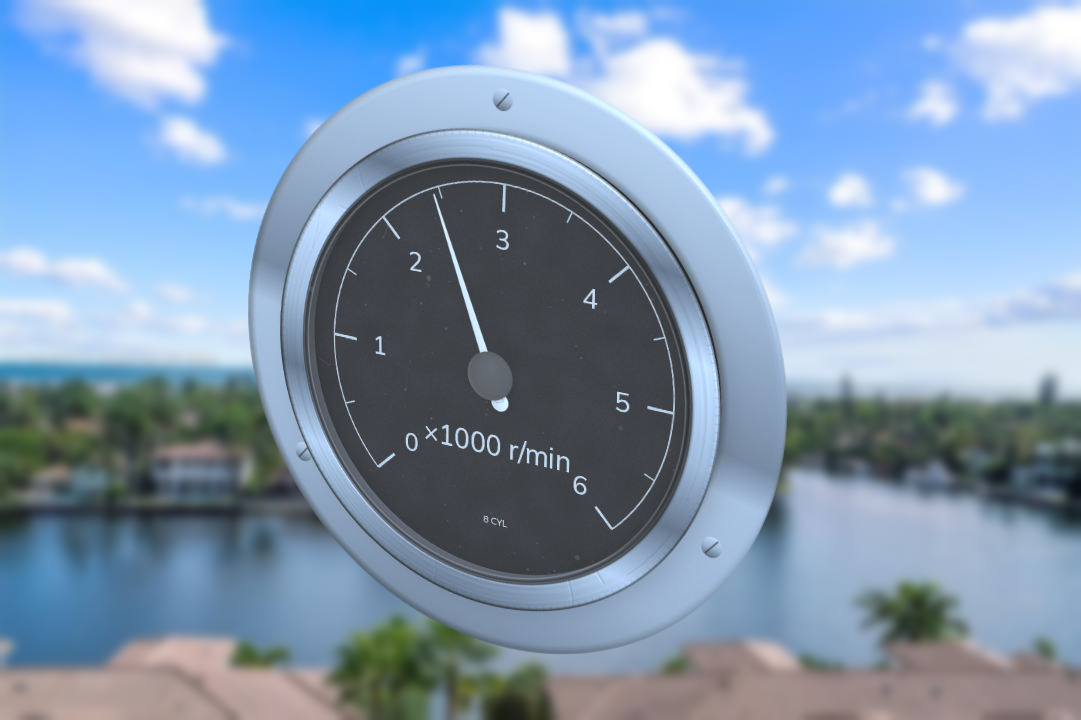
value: {"value": 2500, "unit": "rpm"}
